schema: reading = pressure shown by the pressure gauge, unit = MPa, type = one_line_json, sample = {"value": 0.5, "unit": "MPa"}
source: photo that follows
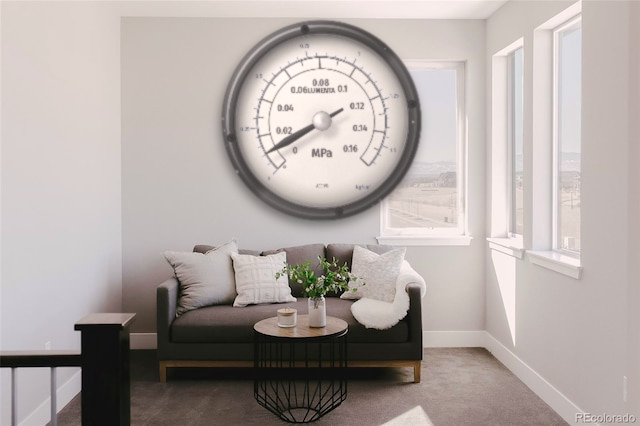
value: {"value": 0.01, "unit": "MPa"}
